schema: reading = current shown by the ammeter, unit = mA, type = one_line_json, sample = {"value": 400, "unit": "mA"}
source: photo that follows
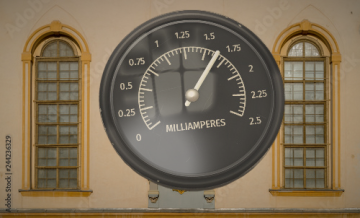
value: {"value": 1.65, "unit": "mA"}
